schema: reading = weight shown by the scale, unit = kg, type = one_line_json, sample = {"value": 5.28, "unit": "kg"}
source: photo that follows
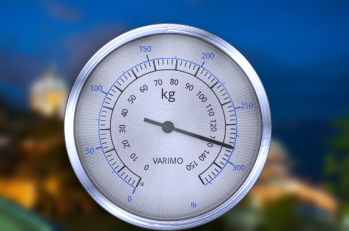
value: {"value": 130, "unit": "kg"}
